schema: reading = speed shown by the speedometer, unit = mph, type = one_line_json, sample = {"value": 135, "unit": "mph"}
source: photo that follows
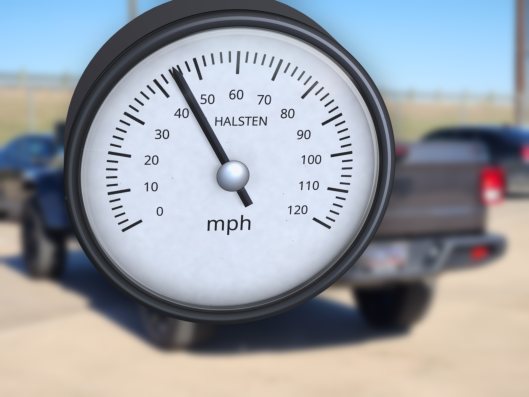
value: {"value": 45, "unit": "mph"}
